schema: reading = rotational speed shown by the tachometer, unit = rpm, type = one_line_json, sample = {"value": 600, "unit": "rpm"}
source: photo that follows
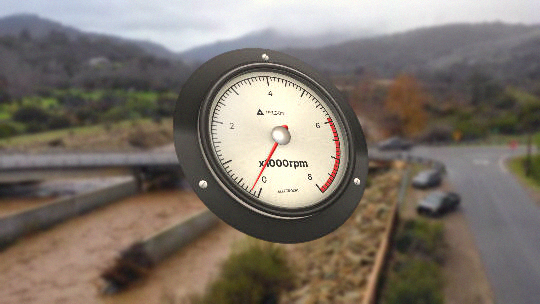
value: {"value": 200, "unit": "rpm"}
